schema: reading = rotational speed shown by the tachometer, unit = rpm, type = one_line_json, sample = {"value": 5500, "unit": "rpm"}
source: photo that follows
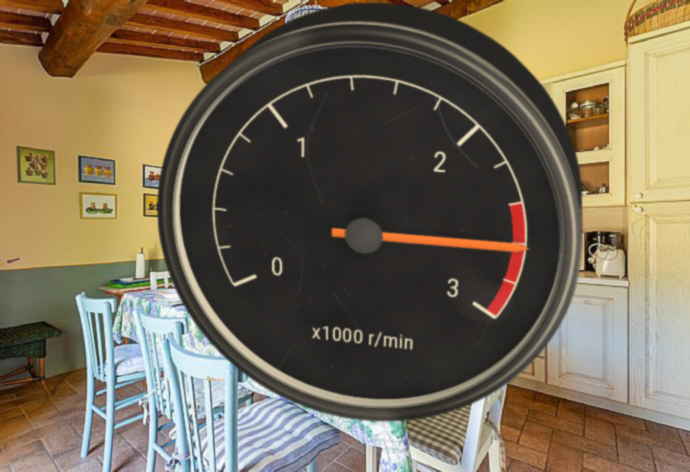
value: {"value": 2600, "unit": "rpm"}
